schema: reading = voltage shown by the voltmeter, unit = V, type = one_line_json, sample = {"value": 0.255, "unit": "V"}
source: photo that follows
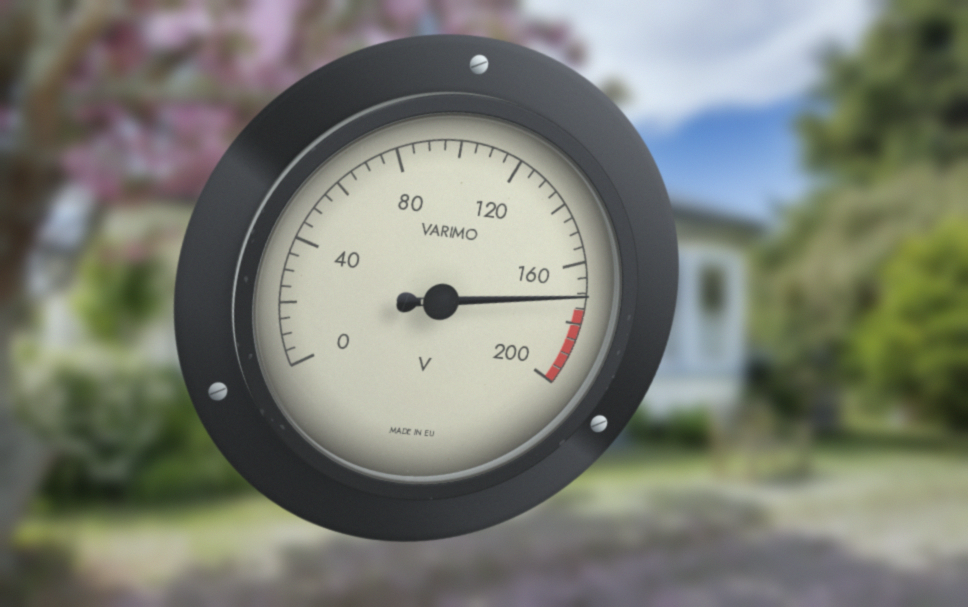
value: {"value": 170, "unit": "V"}
